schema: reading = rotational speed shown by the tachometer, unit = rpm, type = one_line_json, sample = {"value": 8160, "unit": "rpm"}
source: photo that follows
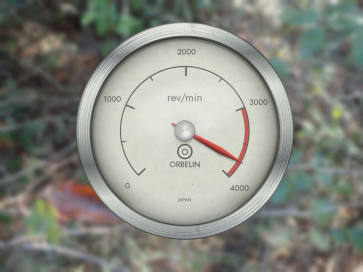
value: {"value": 3750, "unit": "rpm"}
